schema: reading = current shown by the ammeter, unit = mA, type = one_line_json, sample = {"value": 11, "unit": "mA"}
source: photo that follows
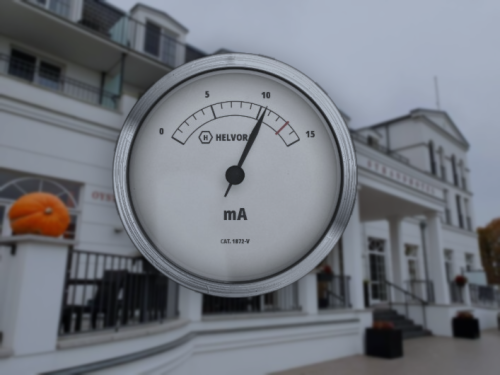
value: {"value": 10.5, "unit": "mA"}
